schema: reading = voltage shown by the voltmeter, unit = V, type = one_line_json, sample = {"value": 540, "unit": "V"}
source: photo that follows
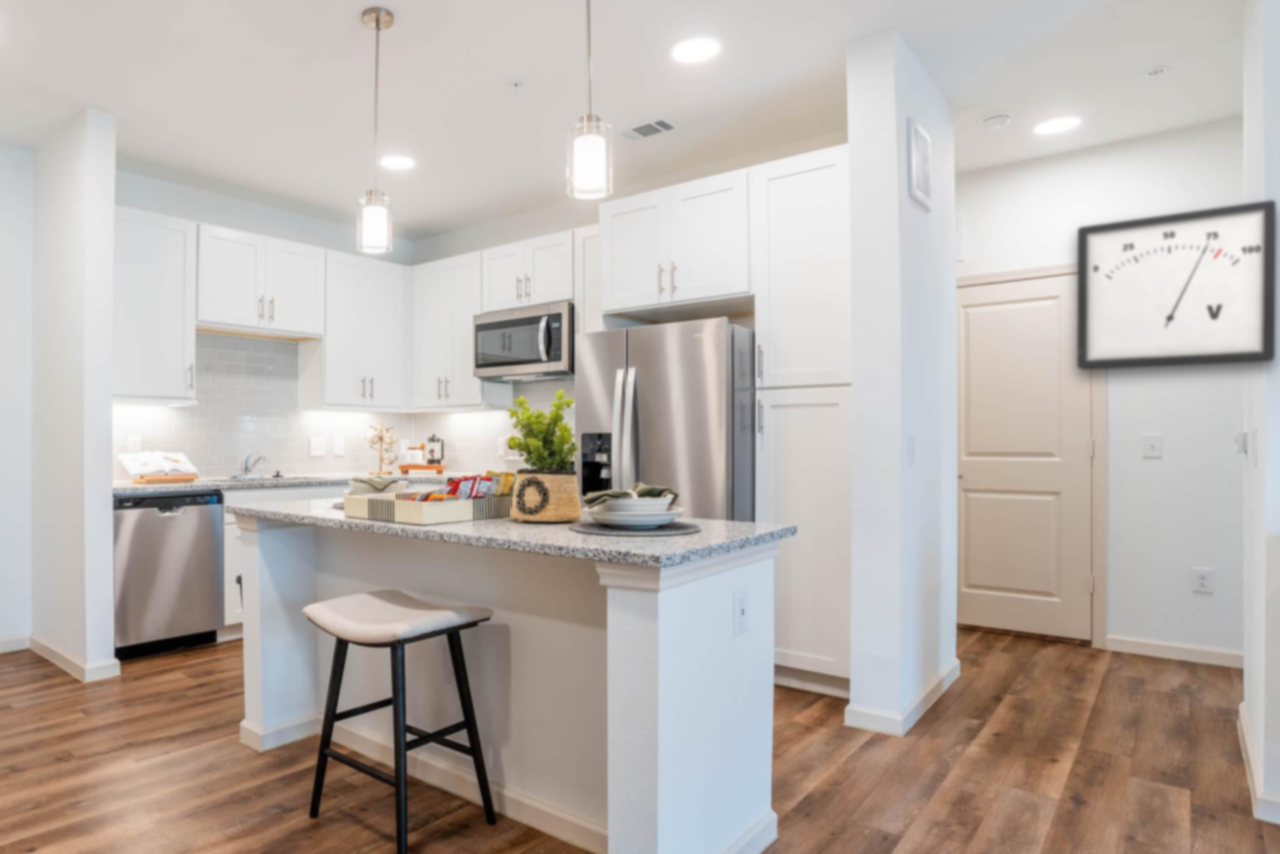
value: {"value": 75, "unit": "V"}
